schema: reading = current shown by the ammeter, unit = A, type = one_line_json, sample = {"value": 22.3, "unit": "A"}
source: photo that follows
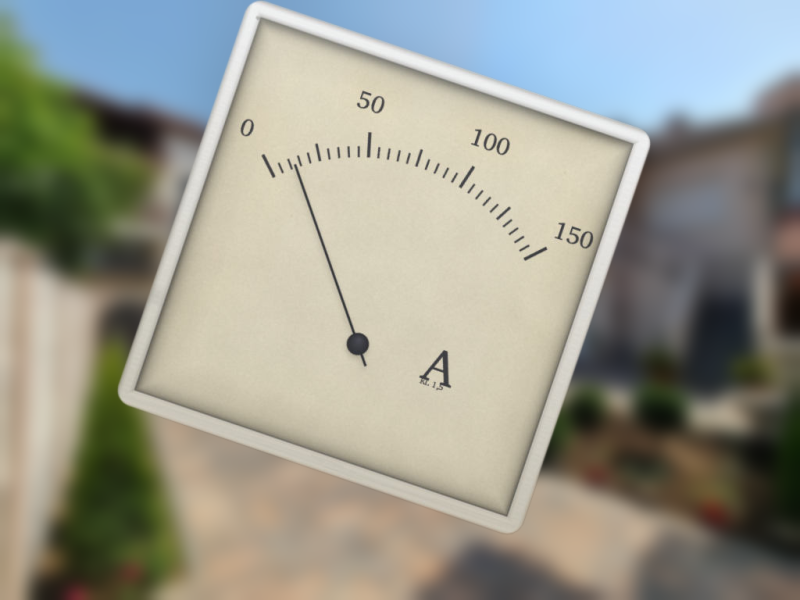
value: {"value": 12.5, "unit": "A"}
